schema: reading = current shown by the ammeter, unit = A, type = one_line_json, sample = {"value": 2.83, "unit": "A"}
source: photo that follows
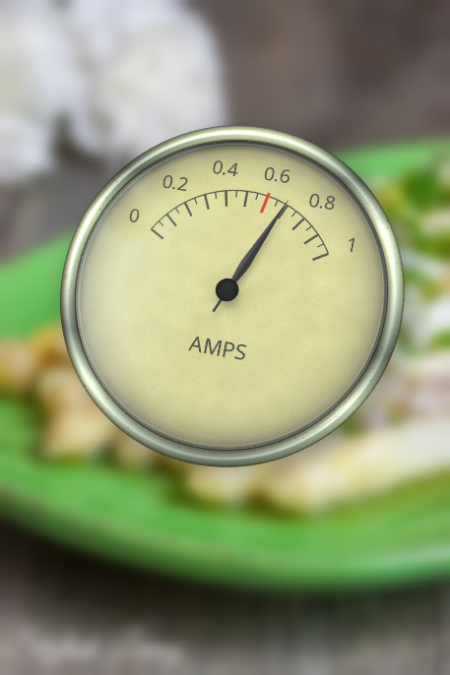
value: {"value": 0.7, "unit": "A"}
